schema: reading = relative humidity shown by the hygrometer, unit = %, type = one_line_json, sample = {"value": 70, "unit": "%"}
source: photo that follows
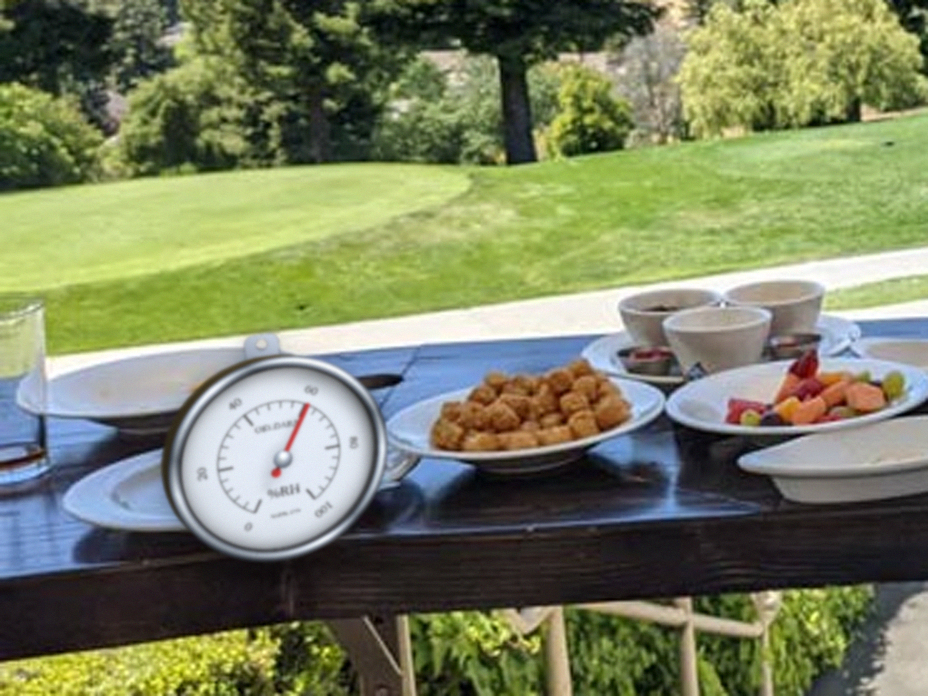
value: {"value": 60, "unit": "%"}
